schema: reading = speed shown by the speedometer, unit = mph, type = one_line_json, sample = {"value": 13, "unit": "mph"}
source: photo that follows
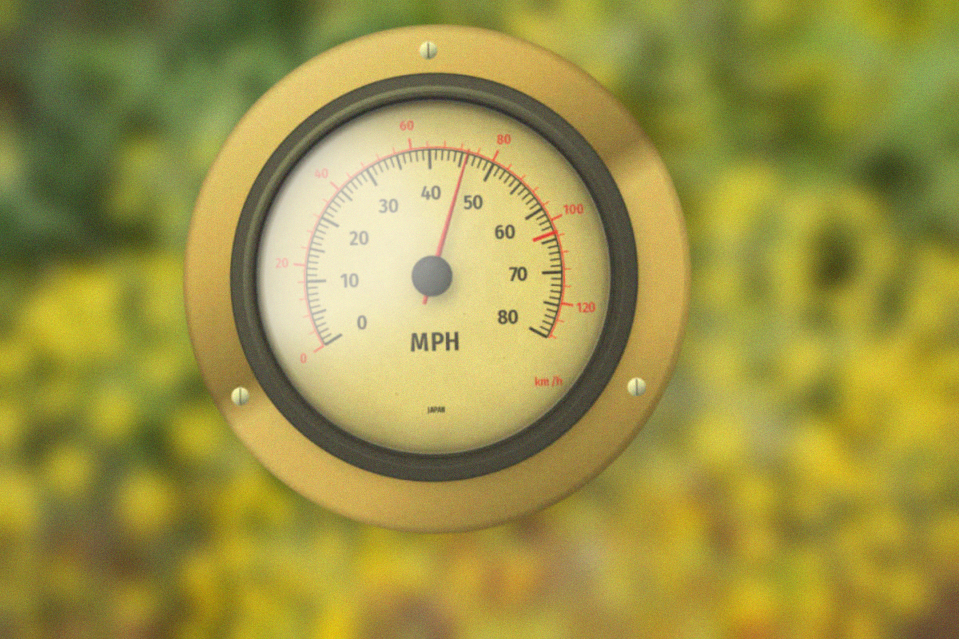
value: {"value": 46, "unit": "mph"}
